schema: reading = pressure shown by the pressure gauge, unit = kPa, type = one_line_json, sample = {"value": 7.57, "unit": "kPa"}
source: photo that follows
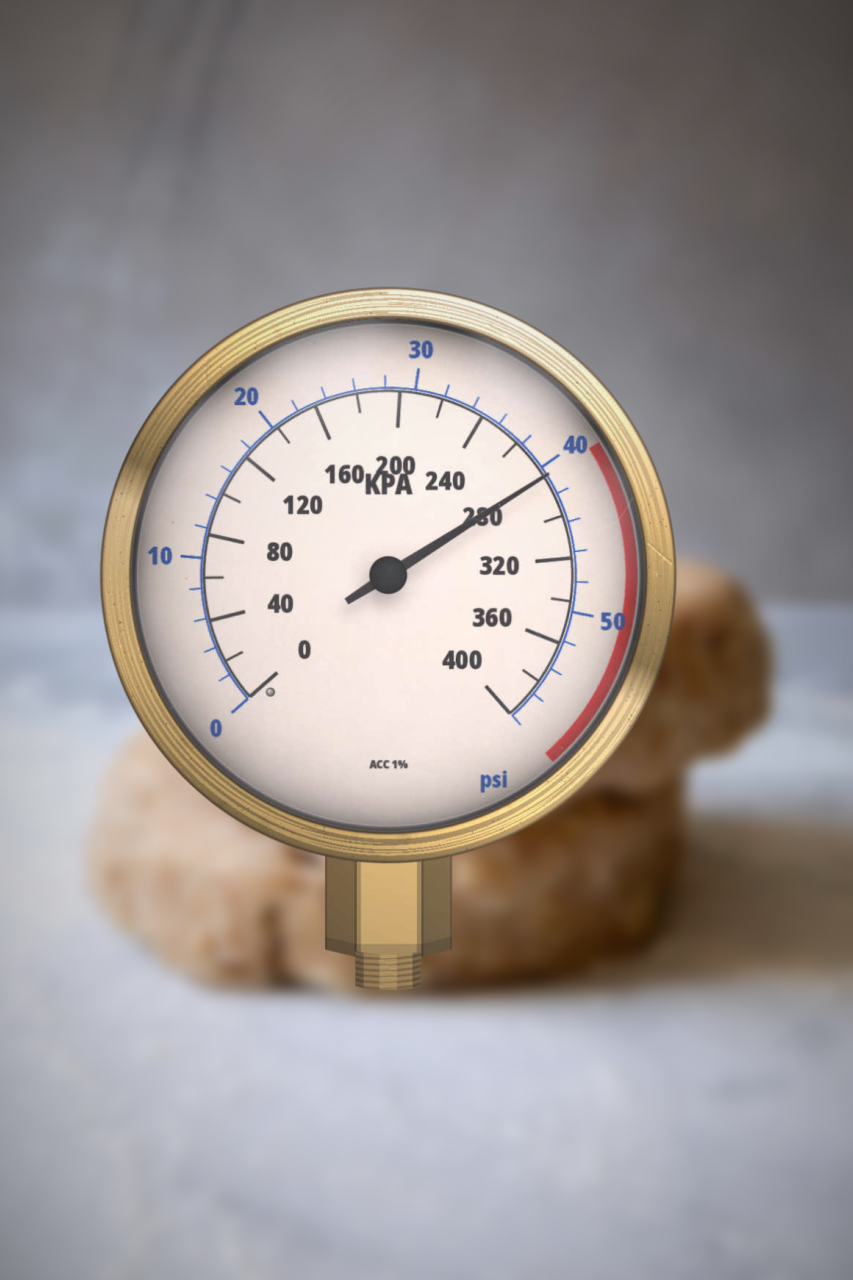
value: {"value": 280, "unit": "kPa"}
